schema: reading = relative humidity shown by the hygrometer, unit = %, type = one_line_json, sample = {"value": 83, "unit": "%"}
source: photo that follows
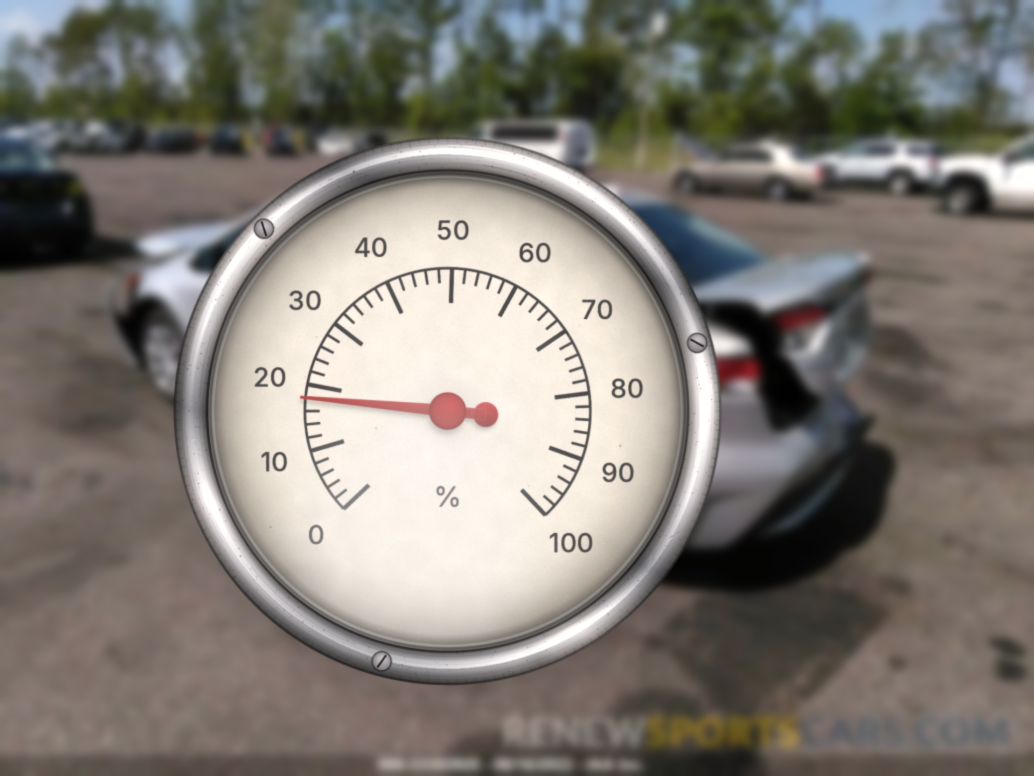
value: {"value": 18, "unit": "%"}
